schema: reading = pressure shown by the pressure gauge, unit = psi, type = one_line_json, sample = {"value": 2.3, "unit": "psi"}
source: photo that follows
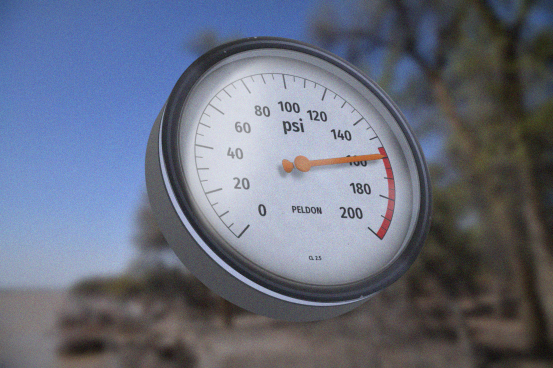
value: {"value": 160, "unit": "psi"}
